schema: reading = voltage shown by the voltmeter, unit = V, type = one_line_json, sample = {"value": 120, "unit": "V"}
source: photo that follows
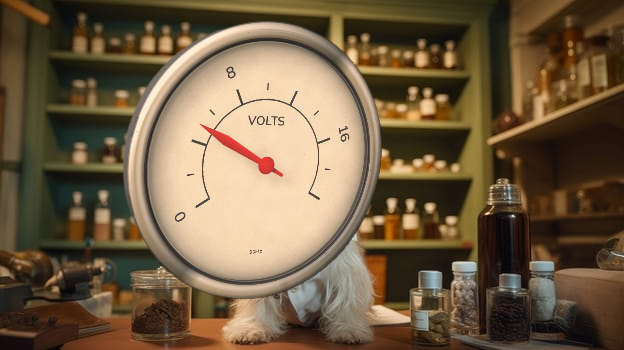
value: {"value": 5, "unit": "V"}
